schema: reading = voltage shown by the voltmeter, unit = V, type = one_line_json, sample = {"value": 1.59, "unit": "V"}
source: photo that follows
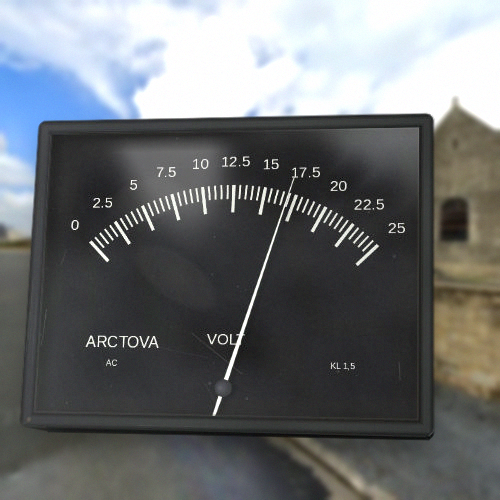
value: {"value": 17, "unit": "V"}
